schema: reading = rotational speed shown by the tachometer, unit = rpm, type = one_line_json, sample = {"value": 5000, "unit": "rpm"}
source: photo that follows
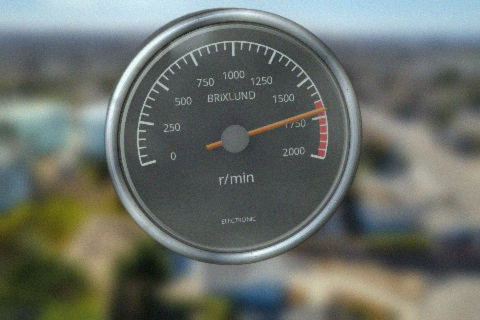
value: {"value": 1700, "unit": "rpm"}
